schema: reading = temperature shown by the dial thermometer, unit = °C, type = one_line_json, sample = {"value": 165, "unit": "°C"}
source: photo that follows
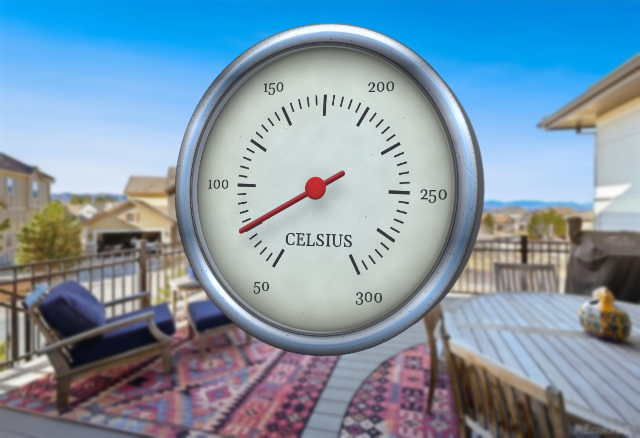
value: {"value": 75, "unit": "°C"}
